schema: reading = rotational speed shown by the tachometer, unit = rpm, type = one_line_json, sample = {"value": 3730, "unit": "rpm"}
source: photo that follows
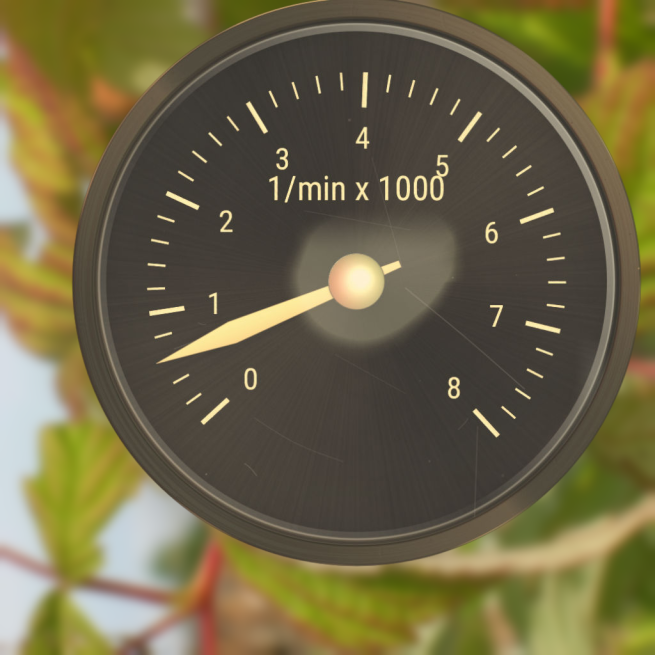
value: {"value": 600, "unit": "rpm"}
